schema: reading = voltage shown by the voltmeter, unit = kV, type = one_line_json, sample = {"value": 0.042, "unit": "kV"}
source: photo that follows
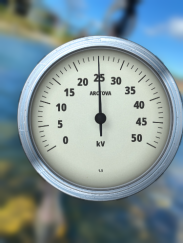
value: {"value": 25, "unit": "kV"}
